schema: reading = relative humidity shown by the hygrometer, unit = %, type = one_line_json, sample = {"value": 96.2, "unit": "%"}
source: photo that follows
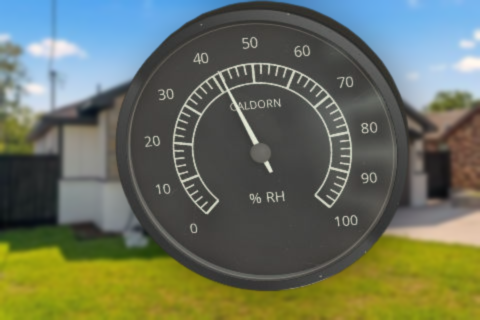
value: {"value": 42, "unit": "%"}
